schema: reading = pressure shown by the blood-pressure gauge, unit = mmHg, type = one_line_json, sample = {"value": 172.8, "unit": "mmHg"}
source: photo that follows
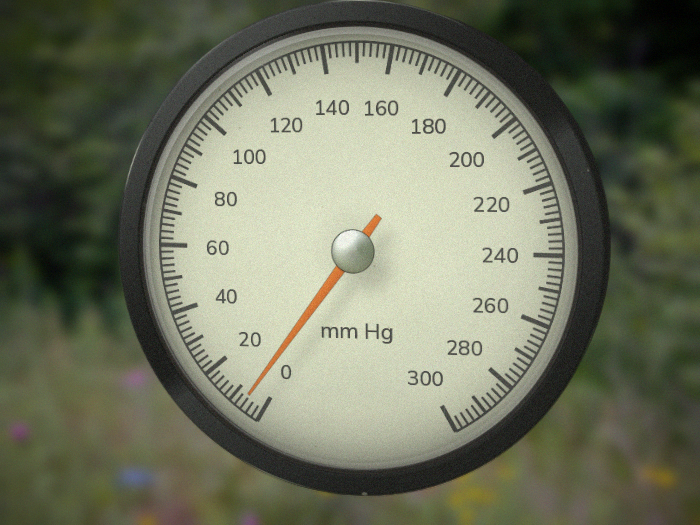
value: {"value": 6, "unit": "mmHg"}
